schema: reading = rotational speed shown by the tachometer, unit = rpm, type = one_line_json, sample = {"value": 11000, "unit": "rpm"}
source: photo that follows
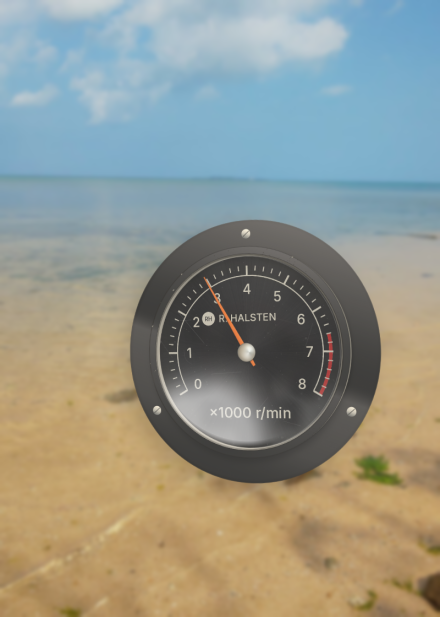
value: {"value": 3000, "unit": "rpm"}
